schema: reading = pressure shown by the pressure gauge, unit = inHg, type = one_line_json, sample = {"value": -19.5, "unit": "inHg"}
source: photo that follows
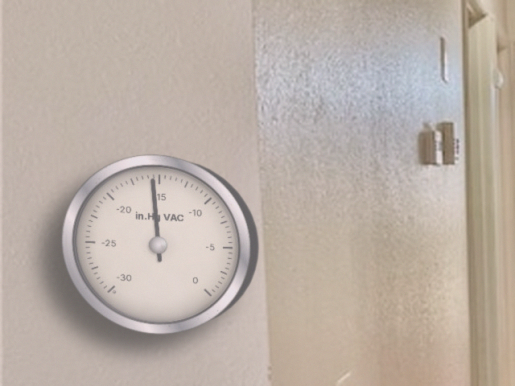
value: {"value": -15.5, "unit": "inHg"}
